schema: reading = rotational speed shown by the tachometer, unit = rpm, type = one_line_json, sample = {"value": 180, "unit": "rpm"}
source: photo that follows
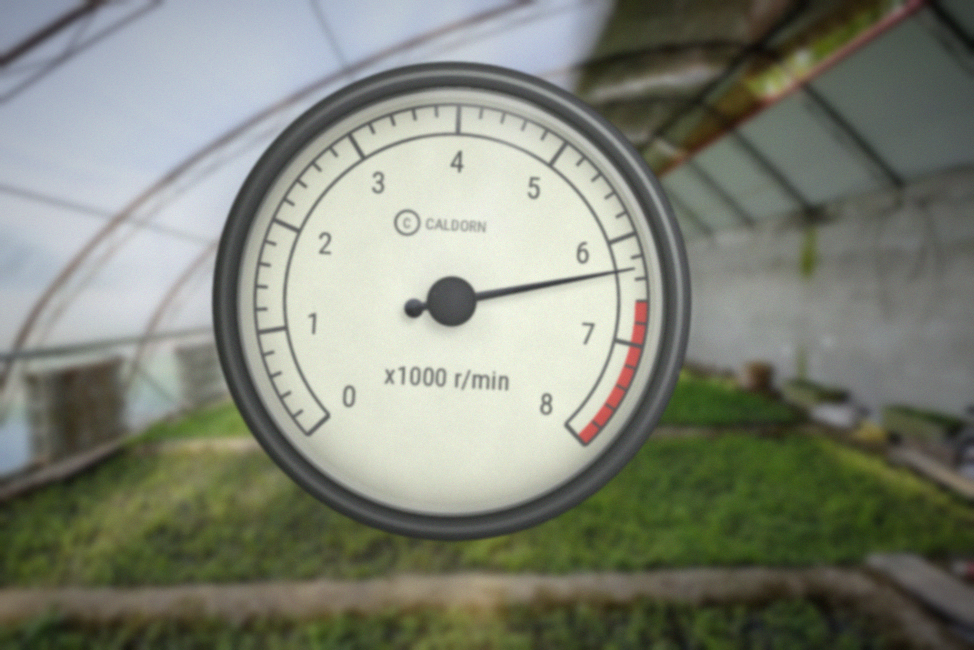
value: {"value": 6300, "unit": "rpm"}
